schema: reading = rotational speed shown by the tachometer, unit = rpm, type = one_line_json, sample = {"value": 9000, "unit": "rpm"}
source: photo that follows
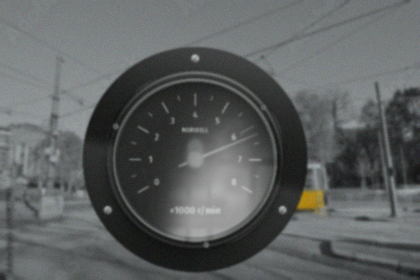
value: {"value": 6250, "unit": "rpm"}
